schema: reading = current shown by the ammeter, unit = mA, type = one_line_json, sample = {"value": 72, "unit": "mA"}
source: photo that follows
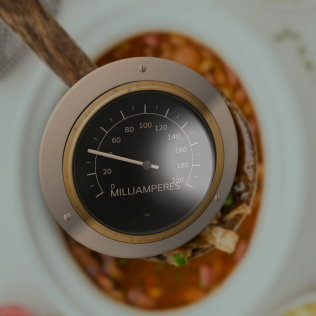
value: {"value": 40, "unit": "mA"}
